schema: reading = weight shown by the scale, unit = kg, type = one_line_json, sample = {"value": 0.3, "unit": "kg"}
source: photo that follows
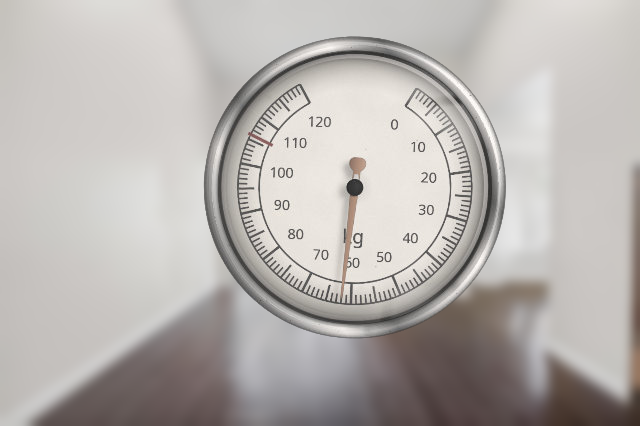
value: {"value": 62, "unit": "kg"}
